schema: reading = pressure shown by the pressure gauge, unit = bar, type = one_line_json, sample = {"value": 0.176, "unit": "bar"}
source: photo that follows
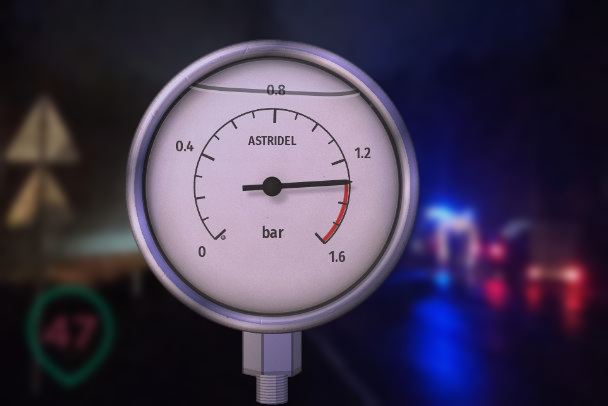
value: {"value": 1.3, "unit": "bar"}
